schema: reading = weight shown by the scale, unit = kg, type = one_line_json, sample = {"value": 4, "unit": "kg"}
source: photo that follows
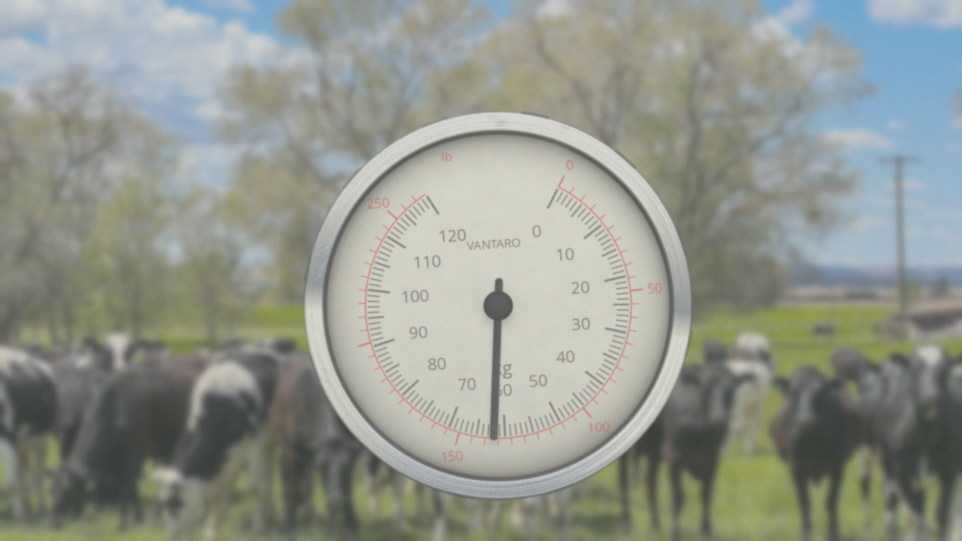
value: {"value": 62, "unit": "kg"}
